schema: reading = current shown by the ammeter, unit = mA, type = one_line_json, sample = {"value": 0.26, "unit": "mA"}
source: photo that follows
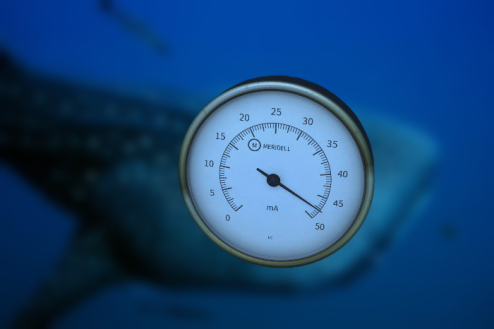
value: {"value": 47.5, "unit": "mA"}
